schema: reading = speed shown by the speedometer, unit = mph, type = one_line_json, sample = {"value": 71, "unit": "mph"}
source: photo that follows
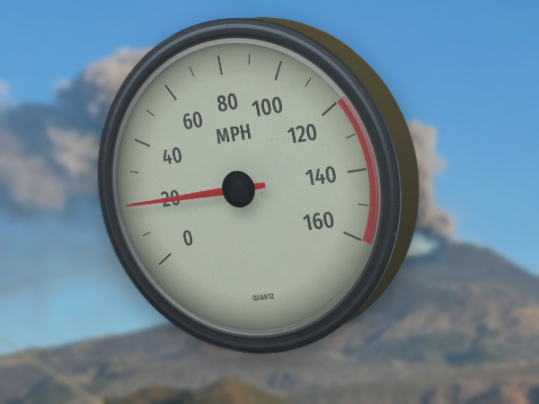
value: {"value": 20, "unit": "mph"}
